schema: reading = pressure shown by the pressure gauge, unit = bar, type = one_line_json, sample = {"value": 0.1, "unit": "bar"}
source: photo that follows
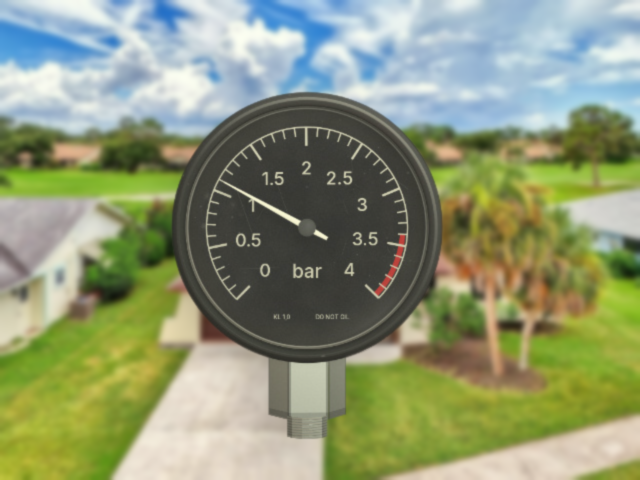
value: {"value": 1.1, "unit": "bar"}
